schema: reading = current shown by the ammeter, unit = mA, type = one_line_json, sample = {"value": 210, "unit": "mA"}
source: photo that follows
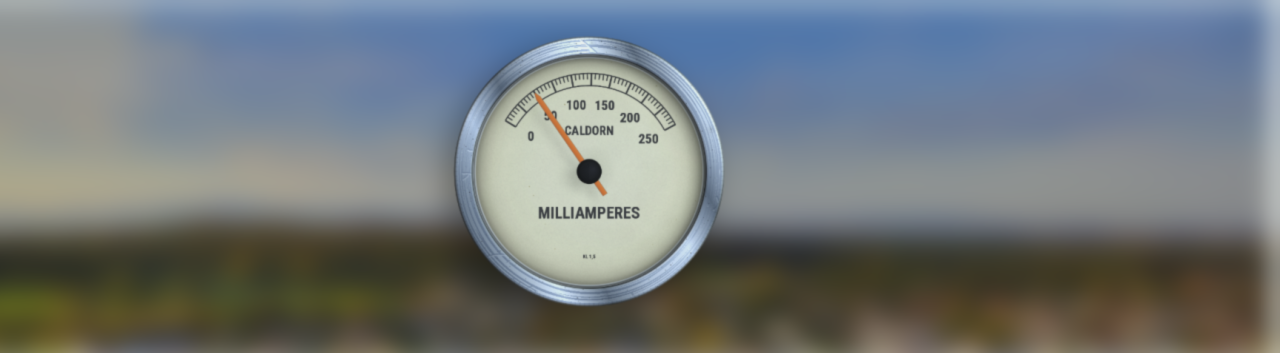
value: {"value": 50, "unit": "mA"}
